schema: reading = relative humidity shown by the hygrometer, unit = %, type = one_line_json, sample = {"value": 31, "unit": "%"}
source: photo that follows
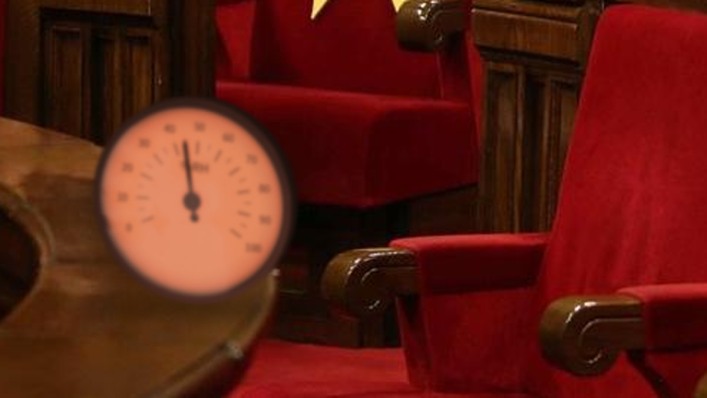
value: {"value": 45, "unit": "%"}
